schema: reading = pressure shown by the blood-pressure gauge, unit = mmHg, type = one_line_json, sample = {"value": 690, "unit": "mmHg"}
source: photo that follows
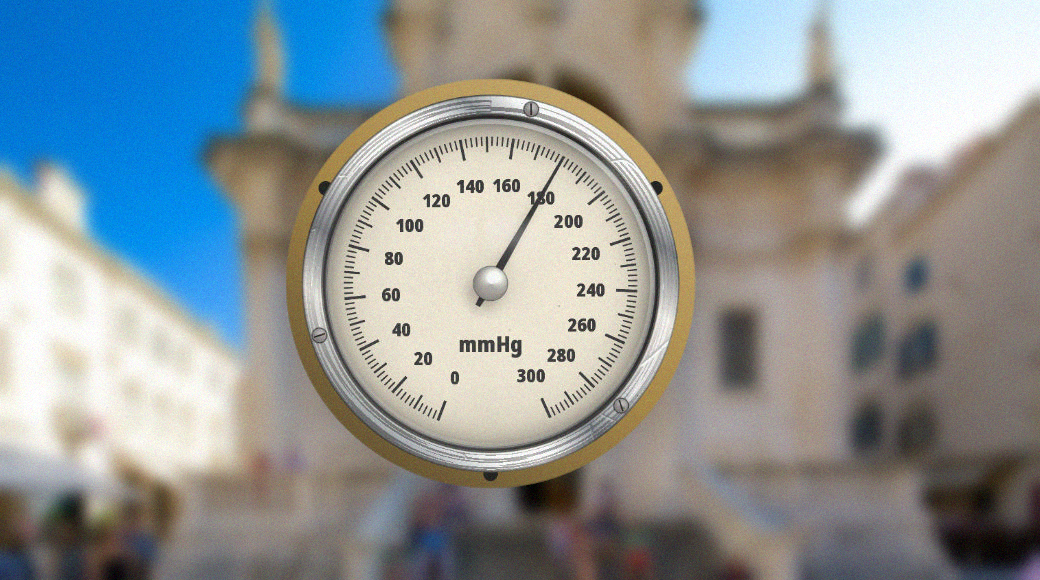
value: {"value": 180, "unit": "mmHg"}
